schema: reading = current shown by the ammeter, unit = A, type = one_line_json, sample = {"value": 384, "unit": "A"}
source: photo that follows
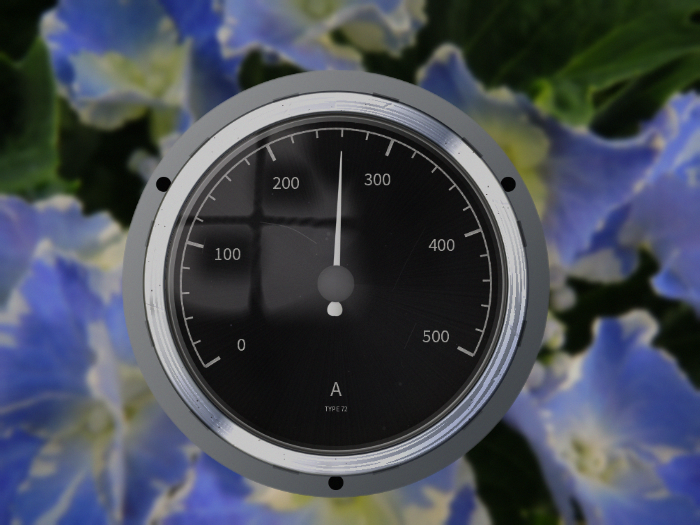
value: {"value": 260, "unit": "A"}
